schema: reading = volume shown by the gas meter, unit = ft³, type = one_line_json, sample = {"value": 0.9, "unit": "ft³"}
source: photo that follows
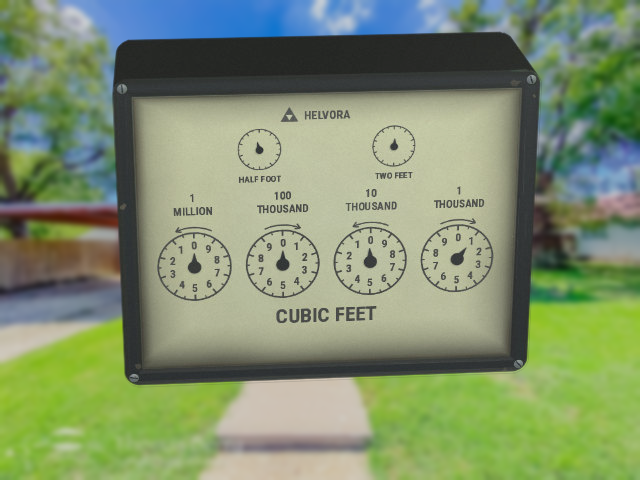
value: {"value": 100, "unit": "ft³"}
